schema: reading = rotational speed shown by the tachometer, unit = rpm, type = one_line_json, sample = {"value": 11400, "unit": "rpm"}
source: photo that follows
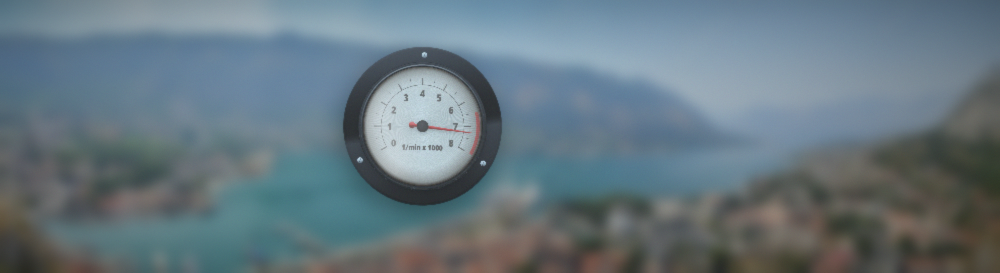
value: {"value": 7250, "unit": "rpm"}
